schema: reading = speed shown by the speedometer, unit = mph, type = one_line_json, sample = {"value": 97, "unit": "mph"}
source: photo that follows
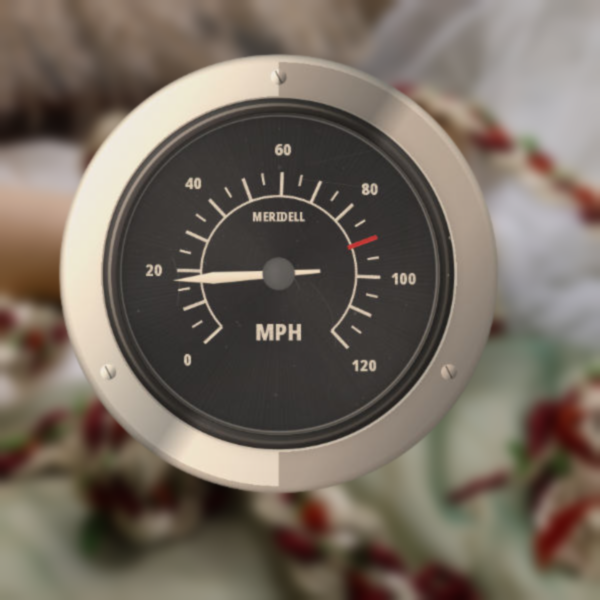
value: {"value": 17.5, "unit": "mph"}
